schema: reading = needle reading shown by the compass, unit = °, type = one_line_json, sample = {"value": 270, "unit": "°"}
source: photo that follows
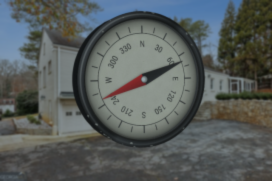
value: {"value": 247.5, "unit": "°"}
